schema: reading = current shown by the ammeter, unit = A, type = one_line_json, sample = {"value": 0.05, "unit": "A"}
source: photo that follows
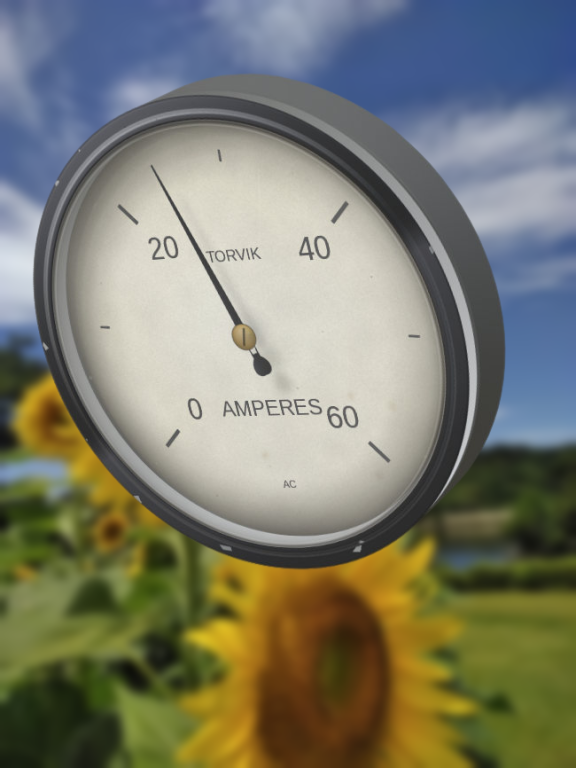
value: {"value": 25, "unit": "A"}
